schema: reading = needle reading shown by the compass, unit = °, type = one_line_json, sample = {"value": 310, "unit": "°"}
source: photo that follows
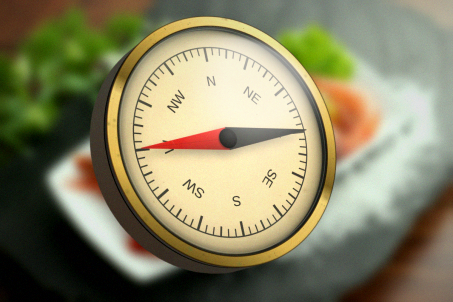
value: {"value": 270, "unit": "°"}
